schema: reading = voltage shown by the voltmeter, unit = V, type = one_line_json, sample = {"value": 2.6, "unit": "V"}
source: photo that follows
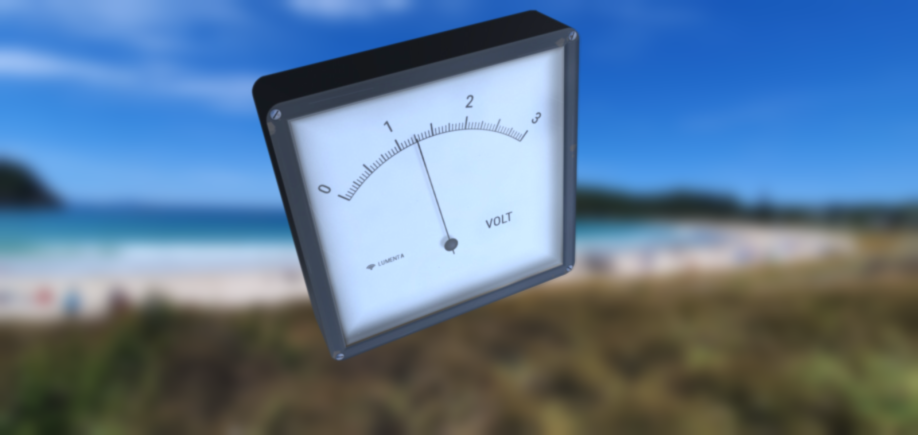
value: {"value": 1.25, "unit": "V"}
